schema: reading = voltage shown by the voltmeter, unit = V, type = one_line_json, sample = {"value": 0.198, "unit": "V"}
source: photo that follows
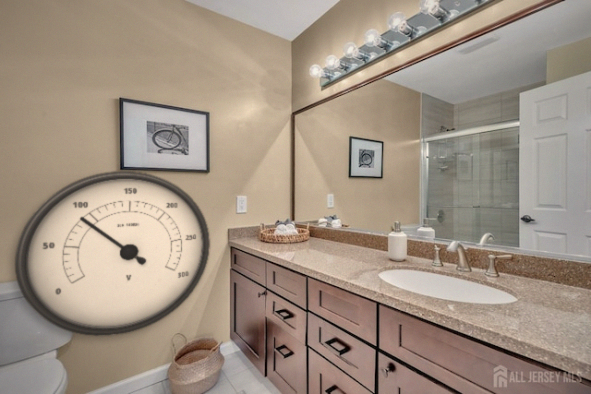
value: {"value": 90, "unit": "V"}
